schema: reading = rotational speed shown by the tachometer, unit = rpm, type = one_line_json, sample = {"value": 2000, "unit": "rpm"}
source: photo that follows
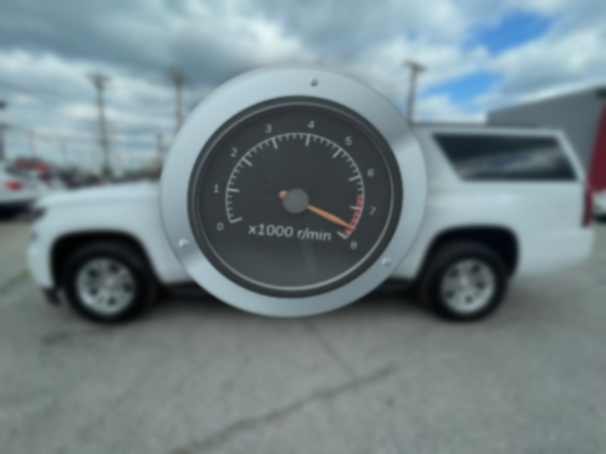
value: {"value": 7600, "unit": "rpm"}
